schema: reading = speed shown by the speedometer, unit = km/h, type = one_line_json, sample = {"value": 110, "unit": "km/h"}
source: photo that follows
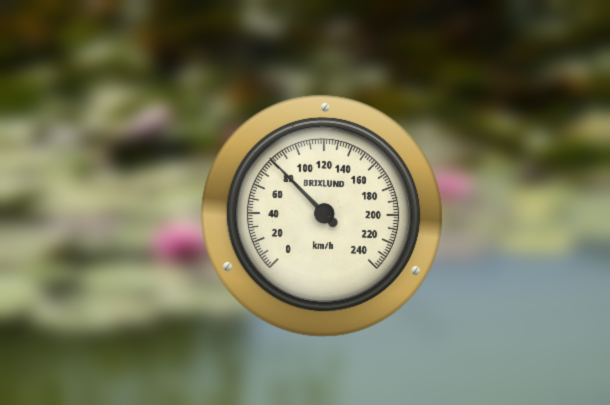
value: {"value": 80, "unit": "km/h"}
